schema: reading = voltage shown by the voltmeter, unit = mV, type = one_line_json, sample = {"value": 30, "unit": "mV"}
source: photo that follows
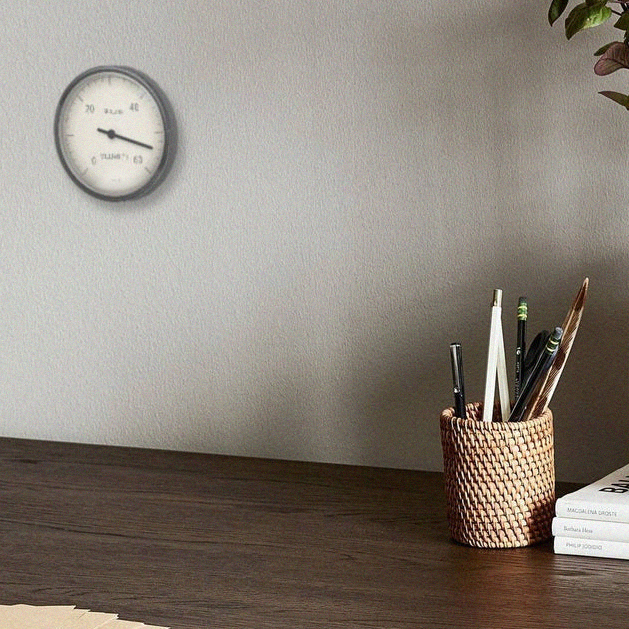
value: {"value": 54, "unit": "mV"}
